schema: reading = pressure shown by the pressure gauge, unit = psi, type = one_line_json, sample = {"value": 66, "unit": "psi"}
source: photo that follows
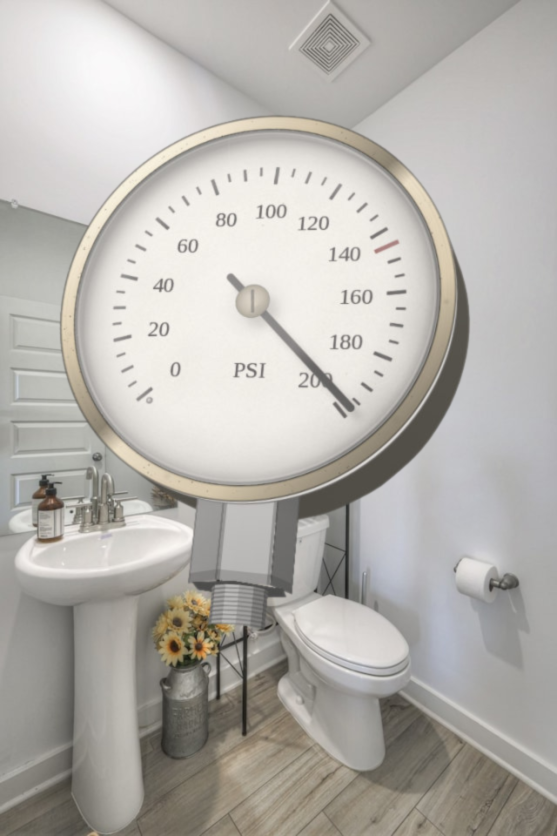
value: {"value": 197.5, "unit": "psi"}
